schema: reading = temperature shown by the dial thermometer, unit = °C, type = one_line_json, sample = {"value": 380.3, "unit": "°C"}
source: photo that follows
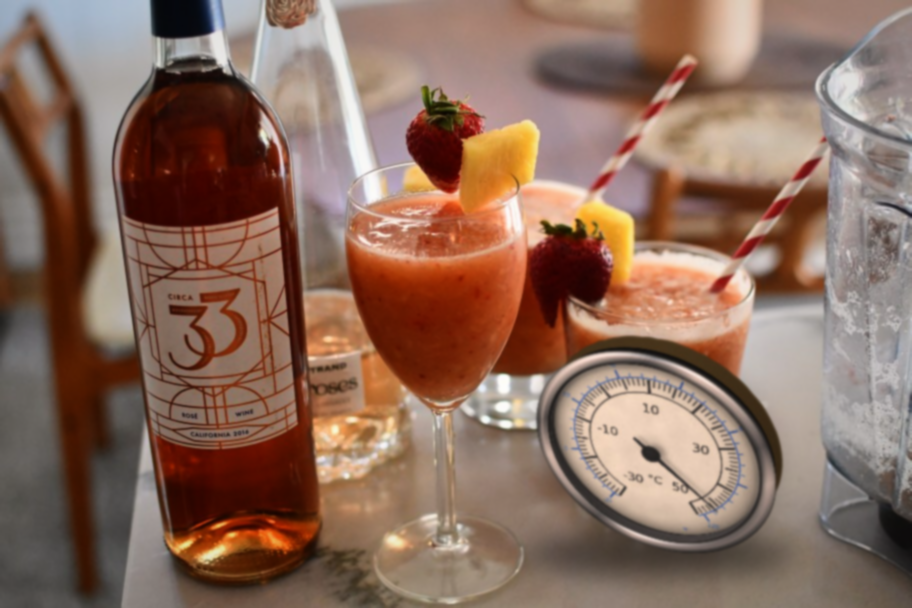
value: {"value": 45, "unit": "°C"}
